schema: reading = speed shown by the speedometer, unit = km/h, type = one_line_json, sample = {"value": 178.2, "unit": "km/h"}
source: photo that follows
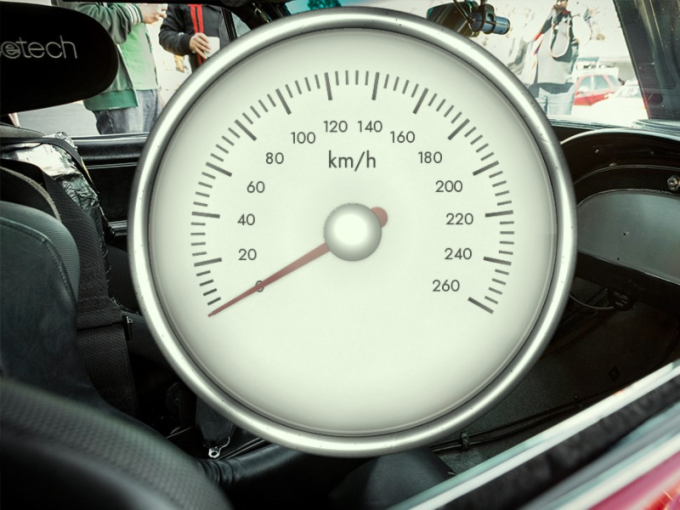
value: {"value": 0, "unit": "km/h"}
